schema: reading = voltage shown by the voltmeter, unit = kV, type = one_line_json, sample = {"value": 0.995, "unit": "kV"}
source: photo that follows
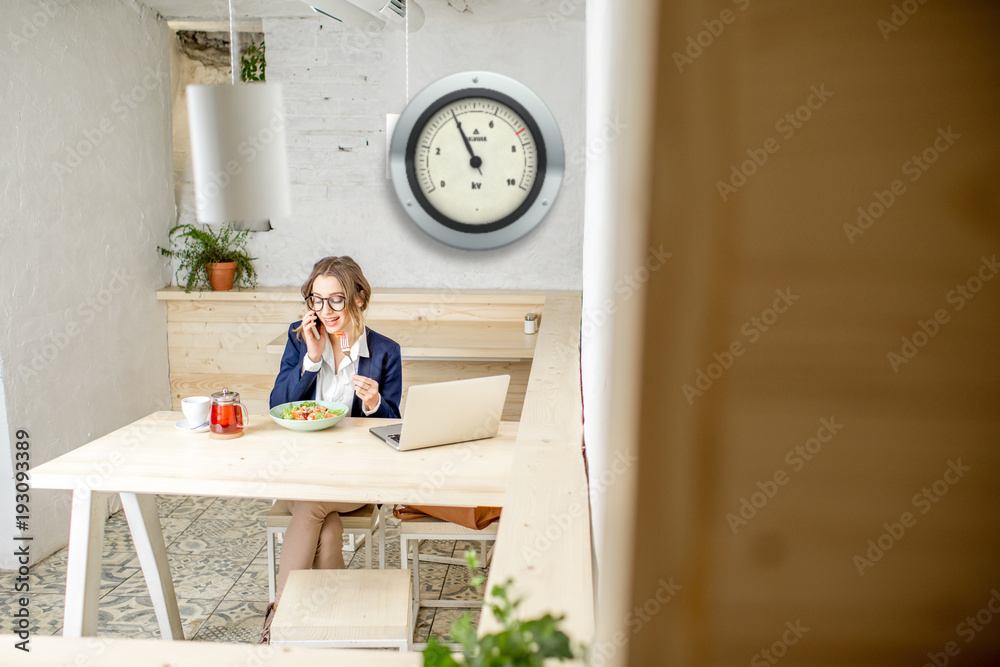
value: {"value": 4, "unit": "kV"}
